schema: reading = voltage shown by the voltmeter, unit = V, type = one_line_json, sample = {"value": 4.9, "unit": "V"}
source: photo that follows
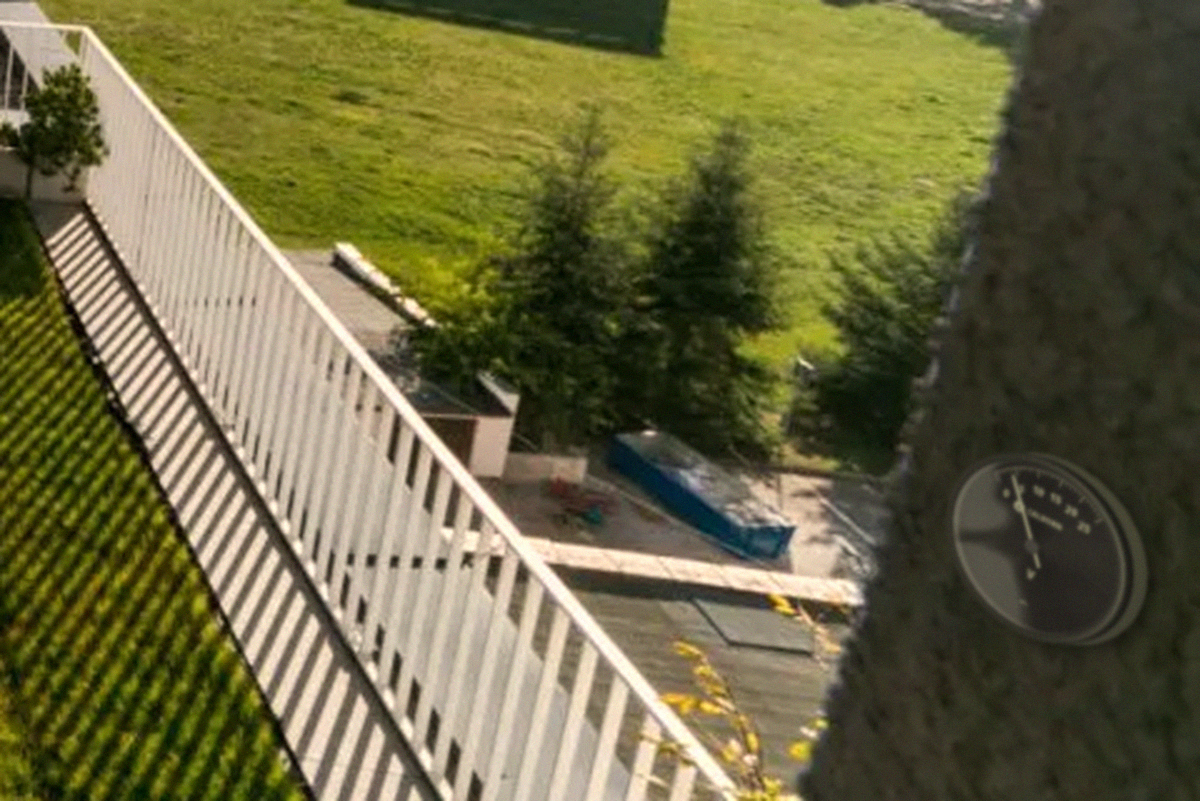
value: {"value": 5, "unit": "V"}
